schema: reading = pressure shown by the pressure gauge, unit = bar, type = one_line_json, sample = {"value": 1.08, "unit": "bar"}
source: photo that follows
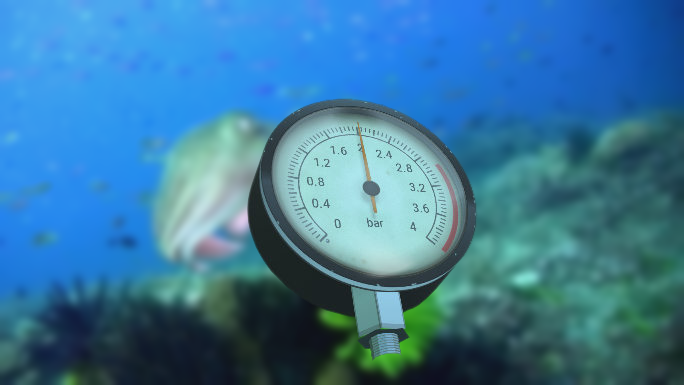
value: {"value": 2, "unit": "bar"}
